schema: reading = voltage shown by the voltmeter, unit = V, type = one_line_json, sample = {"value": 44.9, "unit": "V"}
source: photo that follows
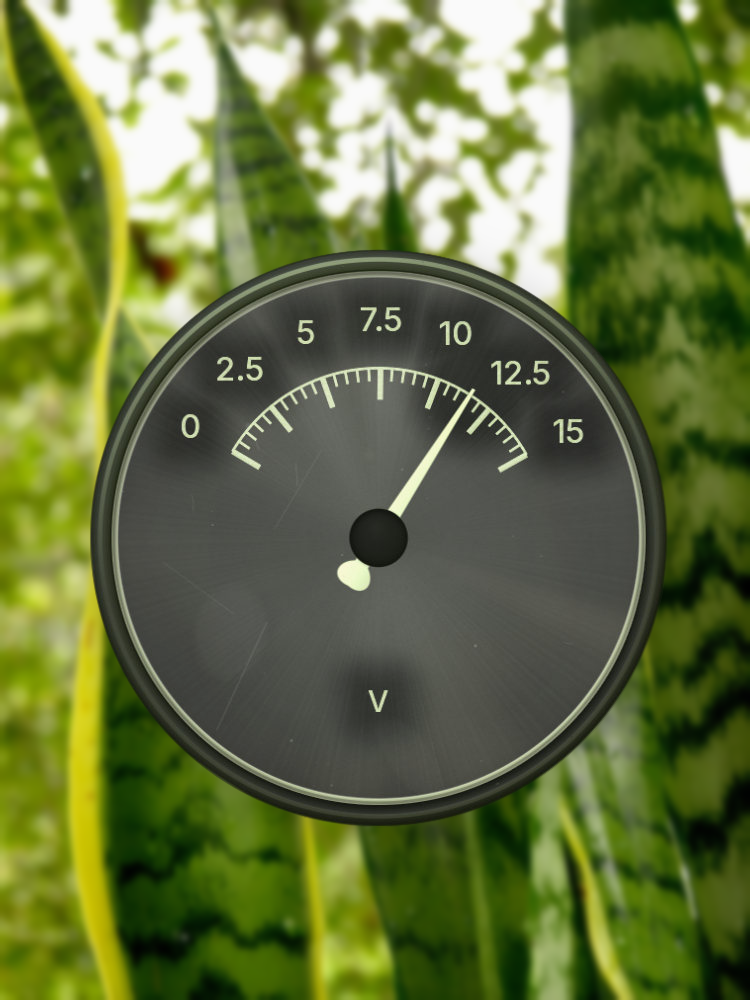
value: {"value": 11.5, "unit": "V"}
